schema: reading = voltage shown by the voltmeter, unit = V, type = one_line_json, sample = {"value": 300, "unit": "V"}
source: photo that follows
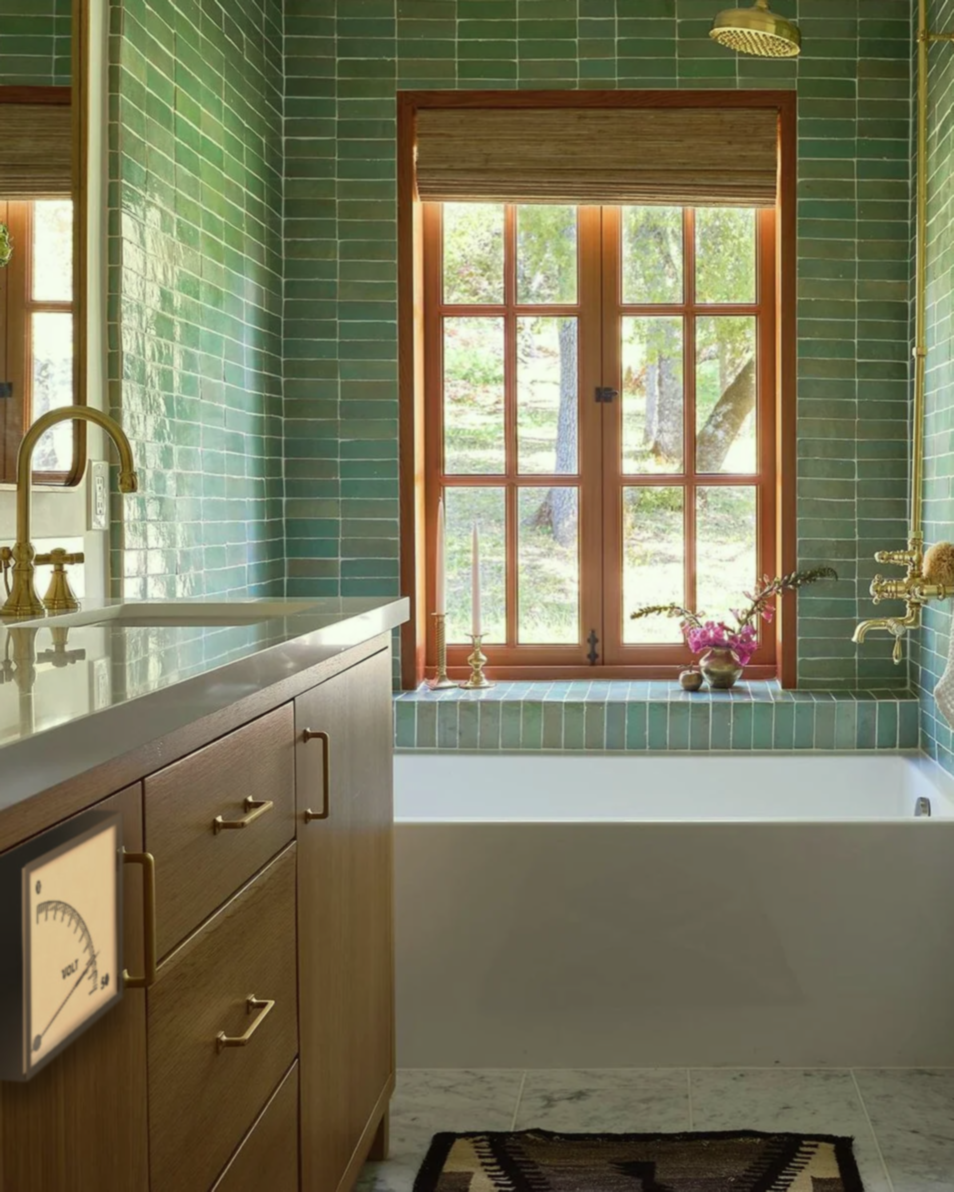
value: {"value": 40, "unit": "V"}
